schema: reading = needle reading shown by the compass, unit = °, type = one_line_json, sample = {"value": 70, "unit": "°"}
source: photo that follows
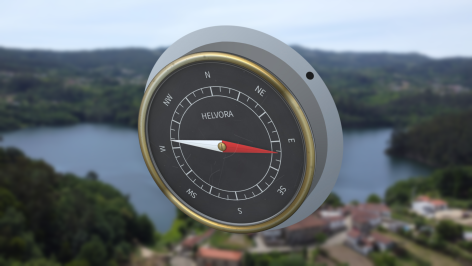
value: {"value": 100, "unit": "°"}
